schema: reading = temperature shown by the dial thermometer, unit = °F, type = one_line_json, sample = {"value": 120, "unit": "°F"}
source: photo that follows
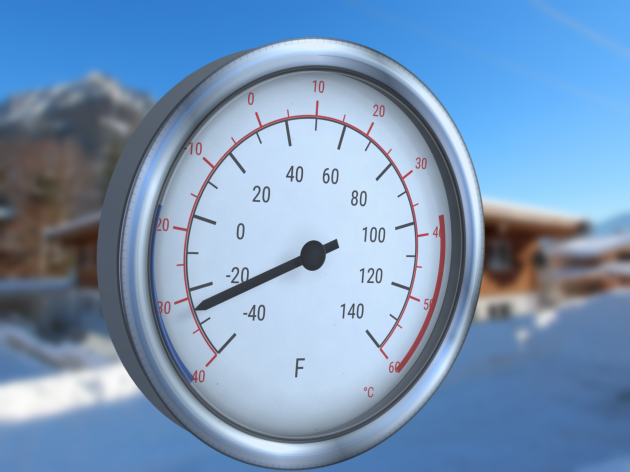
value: {"value": -25, "unit": "°F"}
